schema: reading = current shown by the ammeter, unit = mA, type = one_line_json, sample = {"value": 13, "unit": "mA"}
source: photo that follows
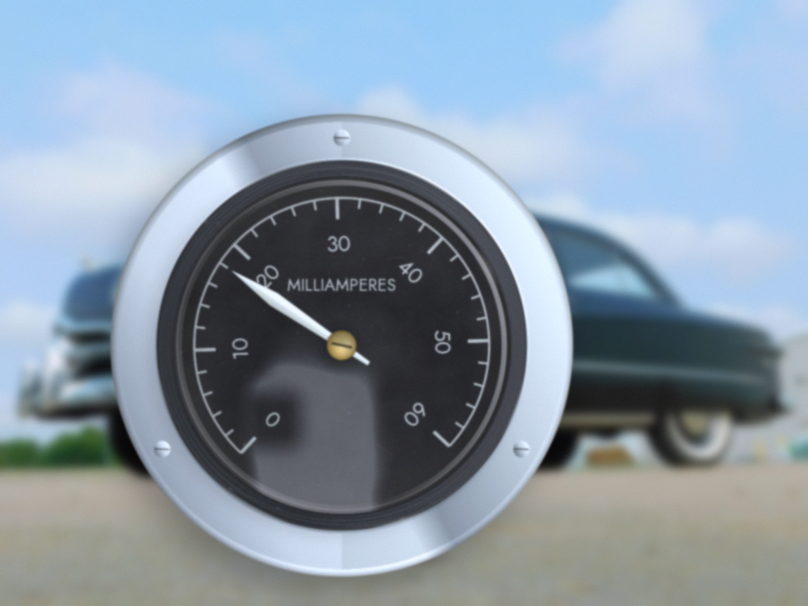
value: {"value": 18, "unit": "mA"}
